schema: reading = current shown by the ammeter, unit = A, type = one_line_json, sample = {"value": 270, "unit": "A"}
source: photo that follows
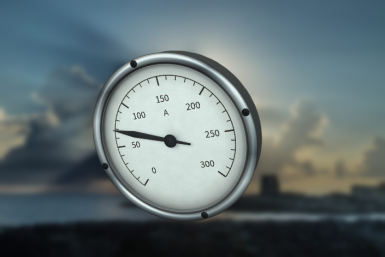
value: {"value": 70, "unit": "A"}
